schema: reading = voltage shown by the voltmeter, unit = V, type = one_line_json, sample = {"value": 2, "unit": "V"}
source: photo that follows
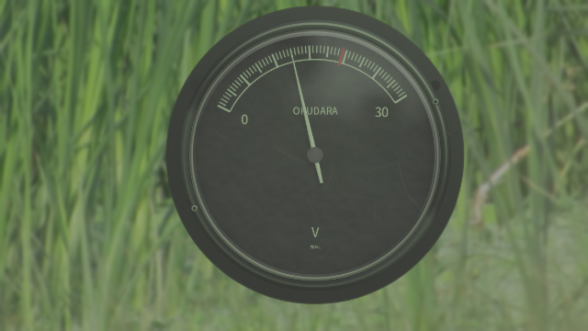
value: {"value": 12.5, "unit": "V"}
